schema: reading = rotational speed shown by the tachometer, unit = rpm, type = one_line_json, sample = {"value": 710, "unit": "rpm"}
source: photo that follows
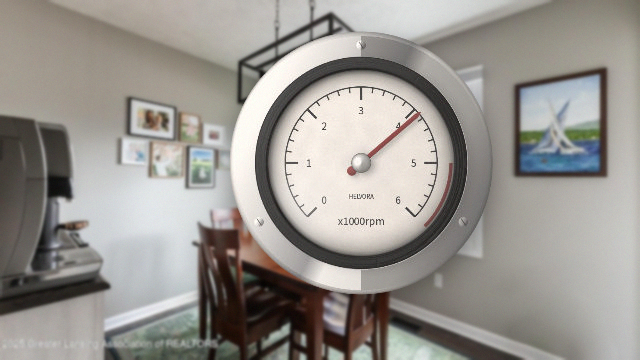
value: {"value": 4100, "unit": "rpm"}
